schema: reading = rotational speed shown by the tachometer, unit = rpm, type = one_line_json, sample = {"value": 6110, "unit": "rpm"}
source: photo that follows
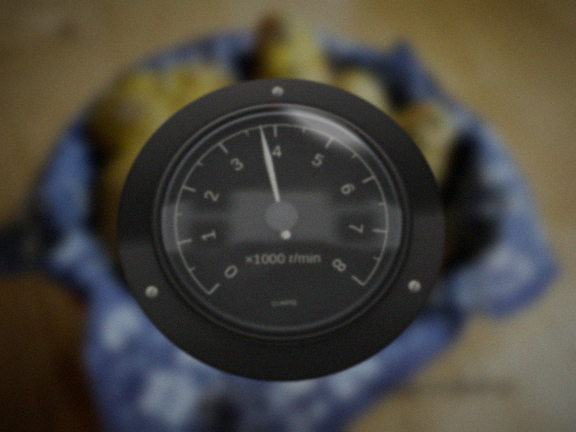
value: {"value": 3750, "unit": "rpm"}
